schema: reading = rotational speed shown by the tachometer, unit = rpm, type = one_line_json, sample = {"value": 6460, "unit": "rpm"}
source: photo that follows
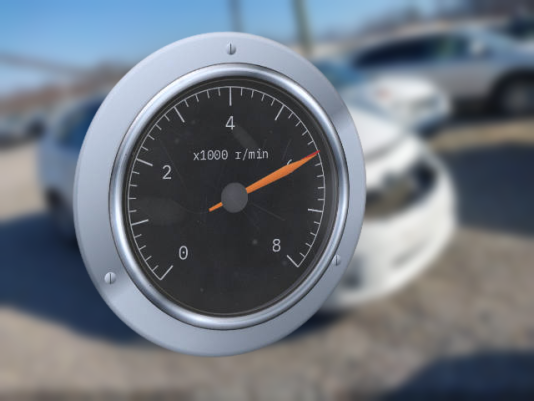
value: {"value": 6000, "unit": "rpm"}
